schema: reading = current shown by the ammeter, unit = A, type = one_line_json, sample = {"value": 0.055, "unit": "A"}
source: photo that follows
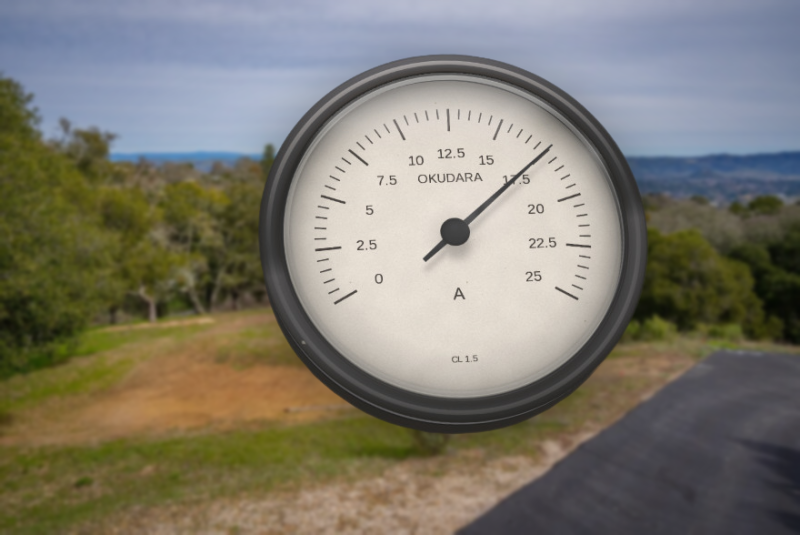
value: {"value": 17.5, "unit": "A"}
